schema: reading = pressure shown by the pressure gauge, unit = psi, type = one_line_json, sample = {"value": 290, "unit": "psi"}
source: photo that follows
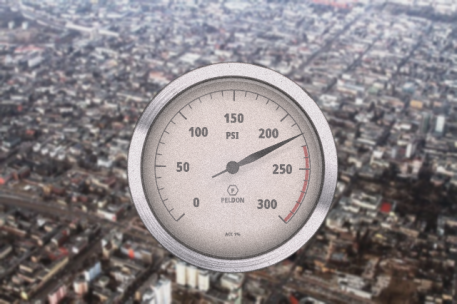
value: {"value": 220, "unit": "psi"}
